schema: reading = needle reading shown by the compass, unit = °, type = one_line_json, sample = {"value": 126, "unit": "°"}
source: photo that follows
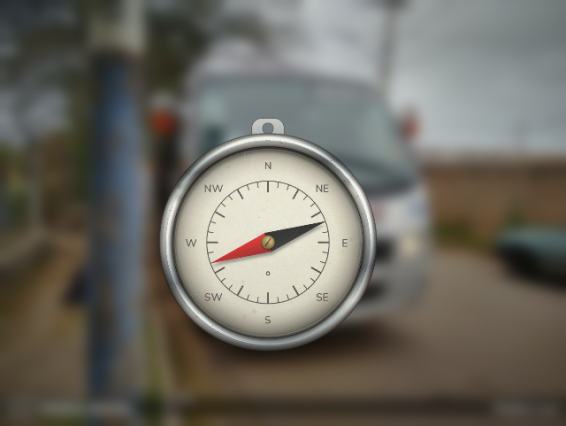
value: {"value": 250, "unit": "°"}
